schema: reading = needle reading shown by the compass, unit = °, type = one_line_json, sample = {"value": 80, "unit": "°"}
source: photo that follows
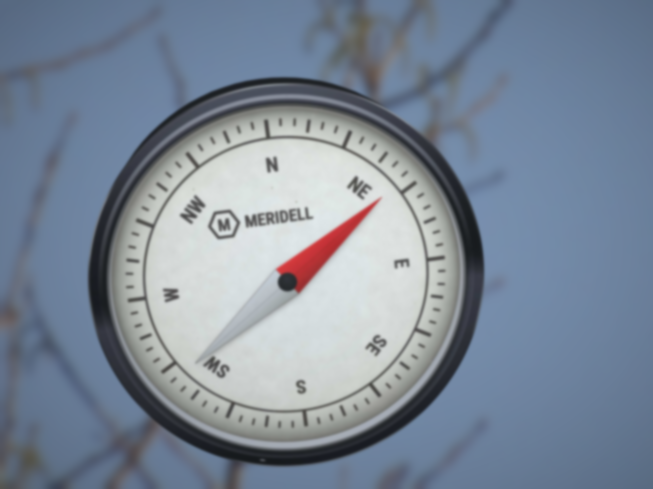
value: {"value": 55, "unit": "°"}
